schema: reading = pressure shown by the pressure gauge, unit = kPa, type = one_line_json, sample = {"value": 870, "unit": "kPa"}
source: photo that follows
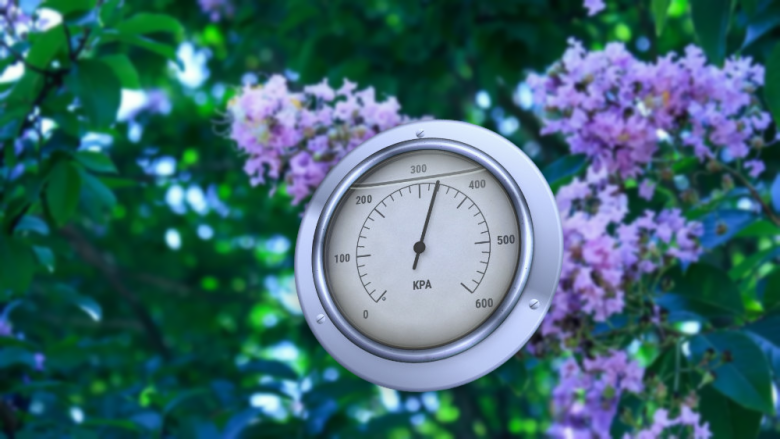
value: {"value": 340, "unit": "kPa"}
